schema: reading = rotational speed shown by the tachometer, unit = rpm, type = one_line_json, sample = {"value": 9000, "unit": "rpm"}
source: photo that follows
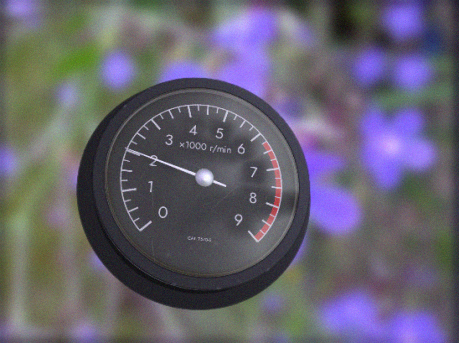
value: {"value": 2000, "unit": "rpm"}
